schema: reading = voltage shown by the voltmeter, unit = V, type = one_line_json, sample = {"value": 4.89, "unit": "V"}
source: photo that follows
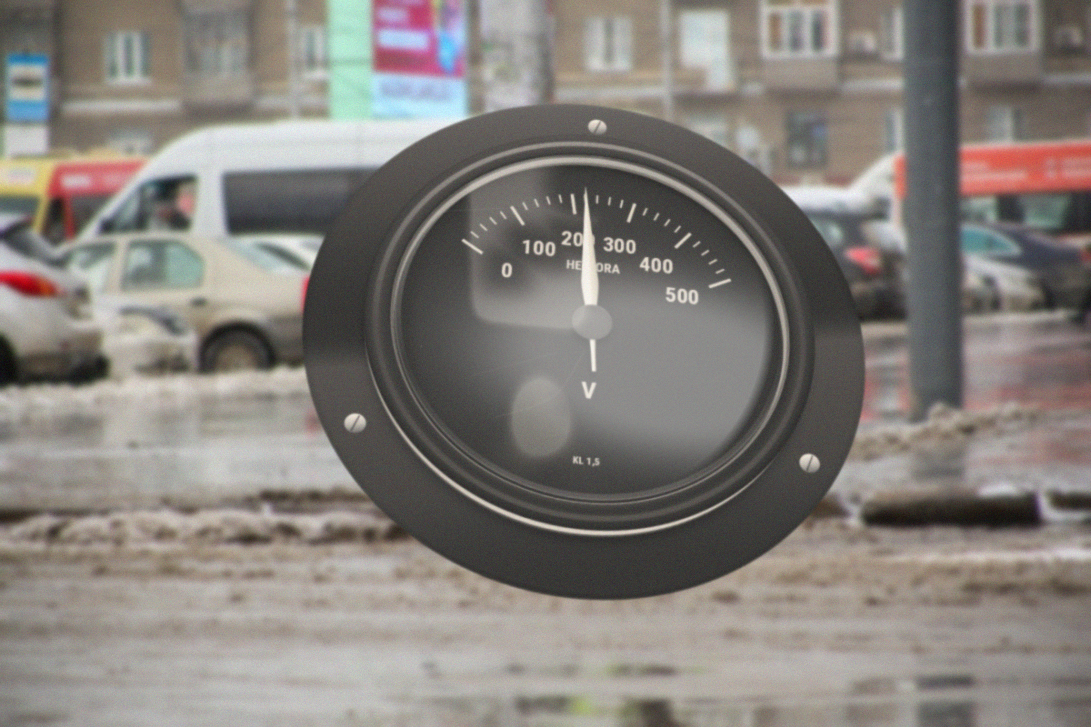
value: {"value": 220, "unit": "V"}
